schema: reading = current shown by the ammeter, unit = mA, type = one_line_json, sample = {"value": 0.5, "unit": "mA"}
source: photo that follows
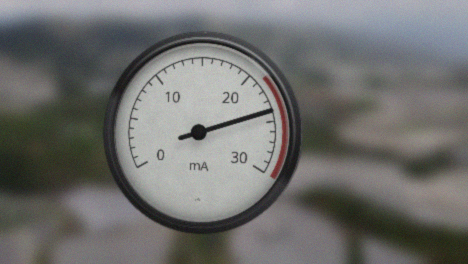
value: {"value": 24, "unit": "mA"}
